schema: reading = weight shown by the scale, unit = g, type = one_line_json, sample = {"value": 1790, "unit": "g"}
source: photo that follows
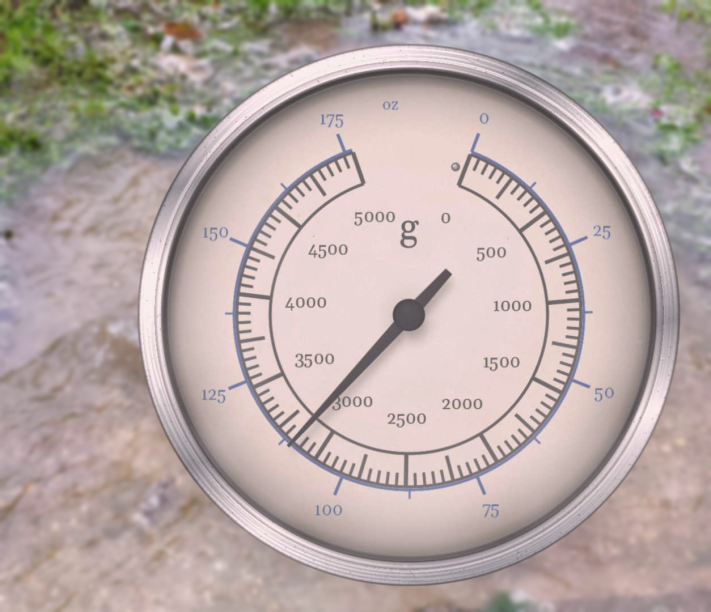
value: {"value": 3150, "unit": "g"}
